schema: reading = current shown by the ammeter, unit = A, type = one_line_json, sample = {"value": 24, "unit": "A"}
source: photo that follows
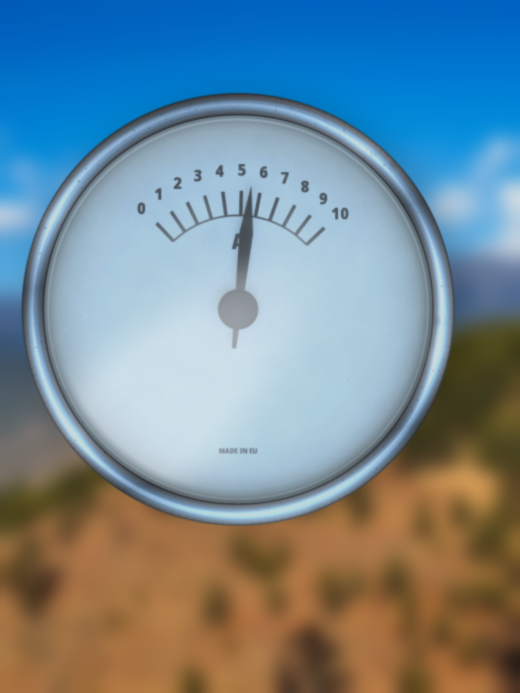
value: {"value": 5.5, "unit": "A"}
